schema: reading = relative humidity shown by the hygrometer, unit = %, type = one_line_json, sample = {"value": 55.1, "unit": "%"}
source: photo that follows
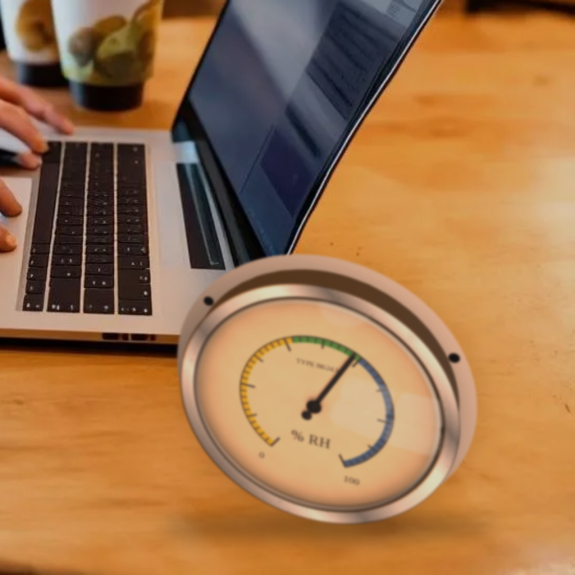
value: {"value": 58, "unit": "%"}
